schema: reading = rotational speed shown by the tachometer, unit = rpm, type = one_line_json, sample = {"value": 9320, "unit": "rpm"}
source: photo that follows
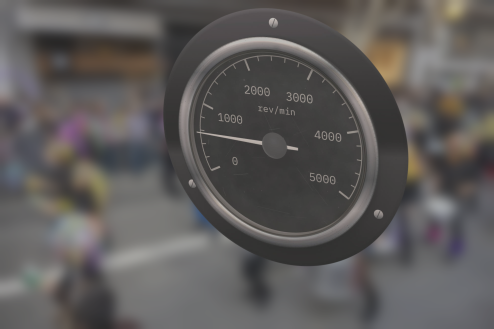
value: {"value": 600, "unit": "rpm"}
